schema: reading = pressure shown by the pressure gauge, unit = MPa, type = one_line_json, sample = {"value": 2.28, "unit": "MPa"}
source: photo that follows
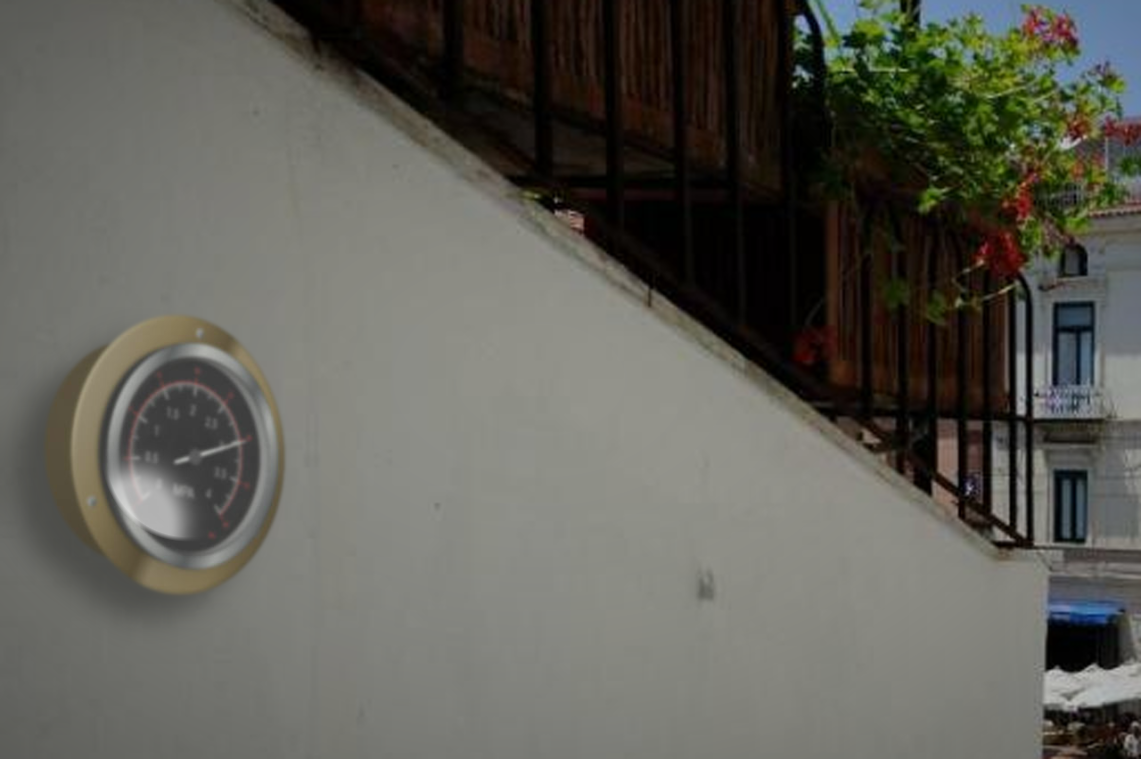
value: {"value": 3, "unit": "MPa"}
